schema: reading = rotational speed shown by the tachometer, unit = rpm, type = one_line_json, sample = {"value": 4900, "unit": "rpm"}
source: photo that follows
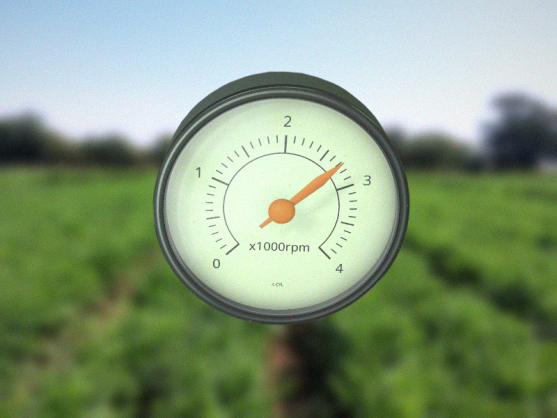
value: {"value": 2700, "unit": "rpm"}
